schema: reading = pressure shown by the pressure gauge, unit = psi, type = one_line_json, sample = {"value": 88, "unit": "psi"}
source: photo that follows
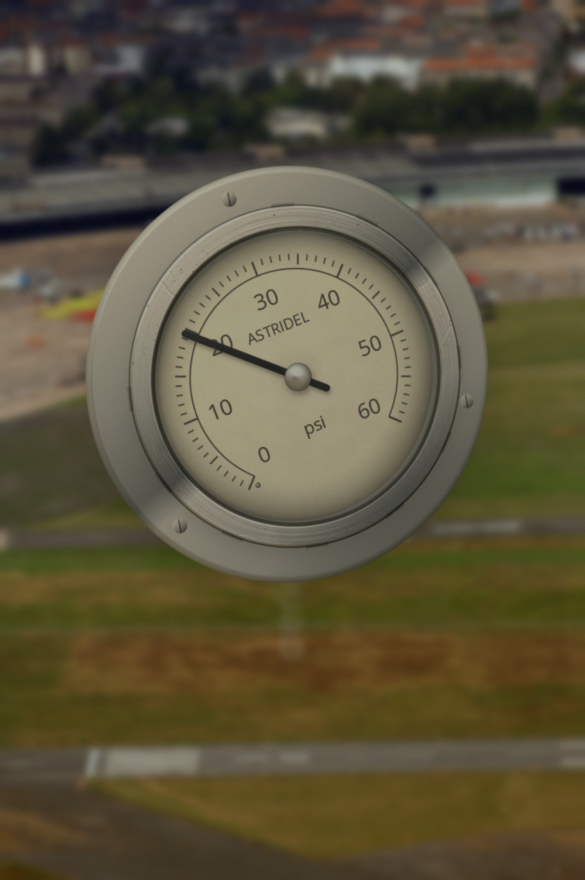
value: {"value": 19.5, "unit": "psi"}
